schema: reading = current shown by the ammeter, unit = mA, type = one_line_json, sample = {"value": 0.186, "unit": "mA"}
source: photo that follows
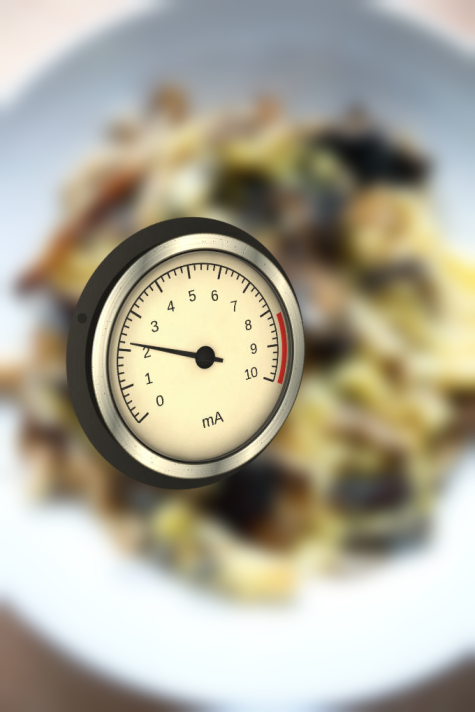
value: {"value": 2.2, "unit": "mA"}
